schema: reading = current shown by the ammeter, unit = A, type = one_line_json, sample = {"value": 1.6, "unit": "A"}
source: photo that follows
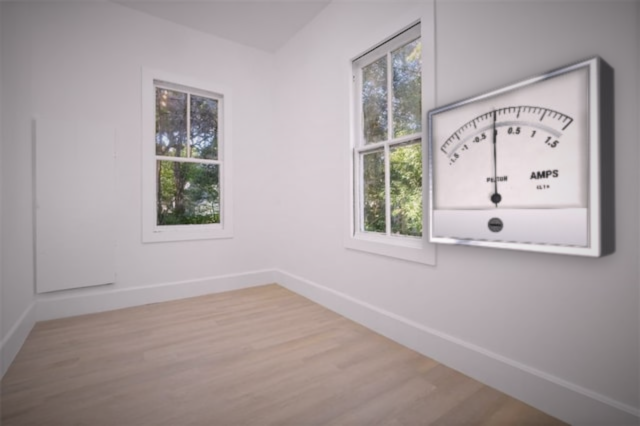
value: {"value": 0, "unit": "A"}
